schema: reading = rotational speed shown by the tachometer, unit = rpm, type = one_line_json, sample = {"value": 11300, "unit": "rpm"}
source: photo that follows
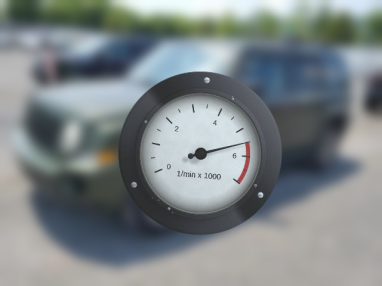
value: {"value": 5500, "unit": "rpm"}
